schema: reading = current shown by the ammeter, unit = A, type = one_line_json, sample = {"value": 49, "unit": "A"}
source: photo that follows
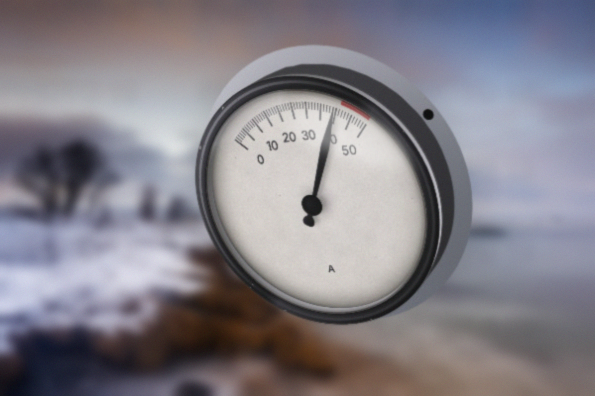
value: {"value": 40, "unit": "A"}
